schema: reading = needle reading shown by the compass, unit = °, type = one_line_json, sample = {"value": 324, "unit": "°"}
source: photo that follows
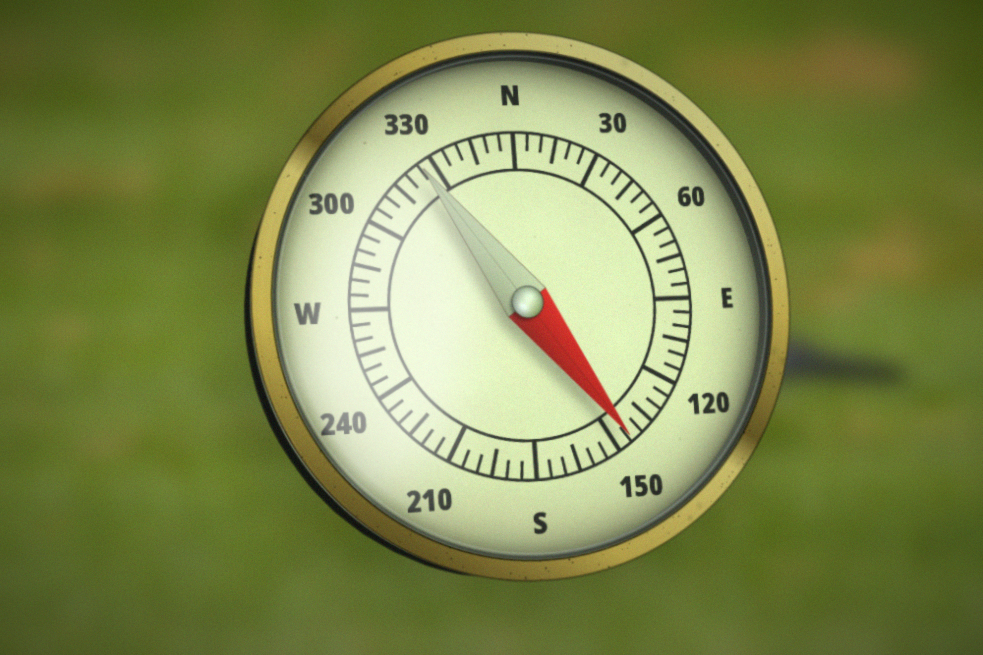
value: {"value": 145, "unit": "°"}
